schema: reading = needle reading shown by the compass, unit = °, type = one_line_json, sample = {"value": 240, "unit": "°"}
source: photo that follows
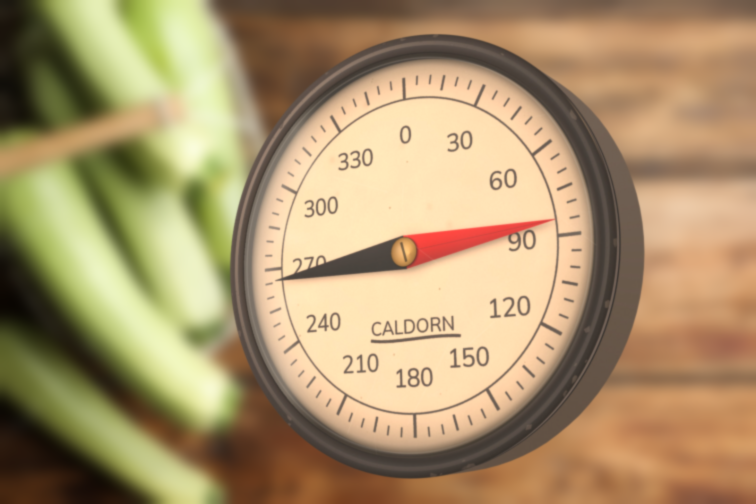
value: {"value": 85, "unit": "°"}
